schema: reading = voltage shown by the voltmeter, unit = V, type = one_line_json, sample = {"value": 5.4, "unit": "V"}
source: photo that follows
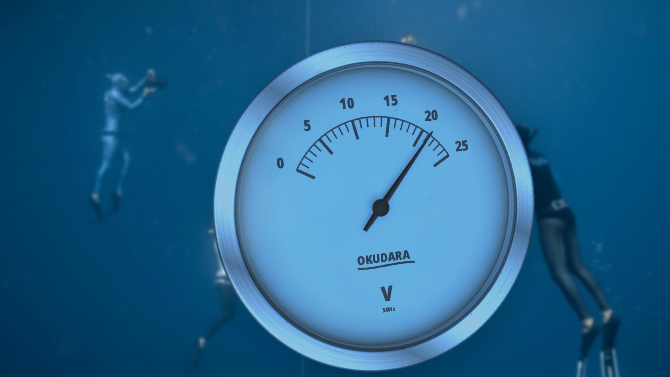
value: {"value": 21, "unit": "V"}
